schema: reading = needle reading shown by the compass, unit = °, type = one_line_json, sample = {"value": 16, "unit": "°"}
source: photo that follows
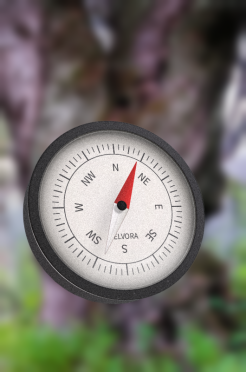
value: {"value": 25, "unit": "°"}
